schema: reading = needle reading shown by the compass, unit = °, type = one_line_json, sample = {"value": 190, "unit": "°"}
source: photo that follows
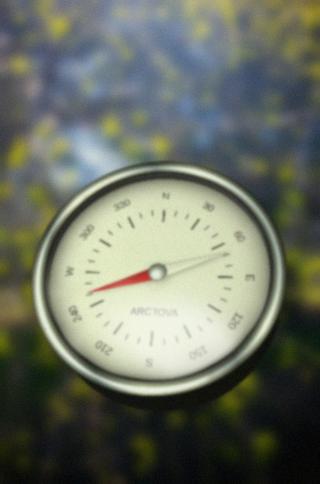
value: {"value": 250, "unit": "°"}
